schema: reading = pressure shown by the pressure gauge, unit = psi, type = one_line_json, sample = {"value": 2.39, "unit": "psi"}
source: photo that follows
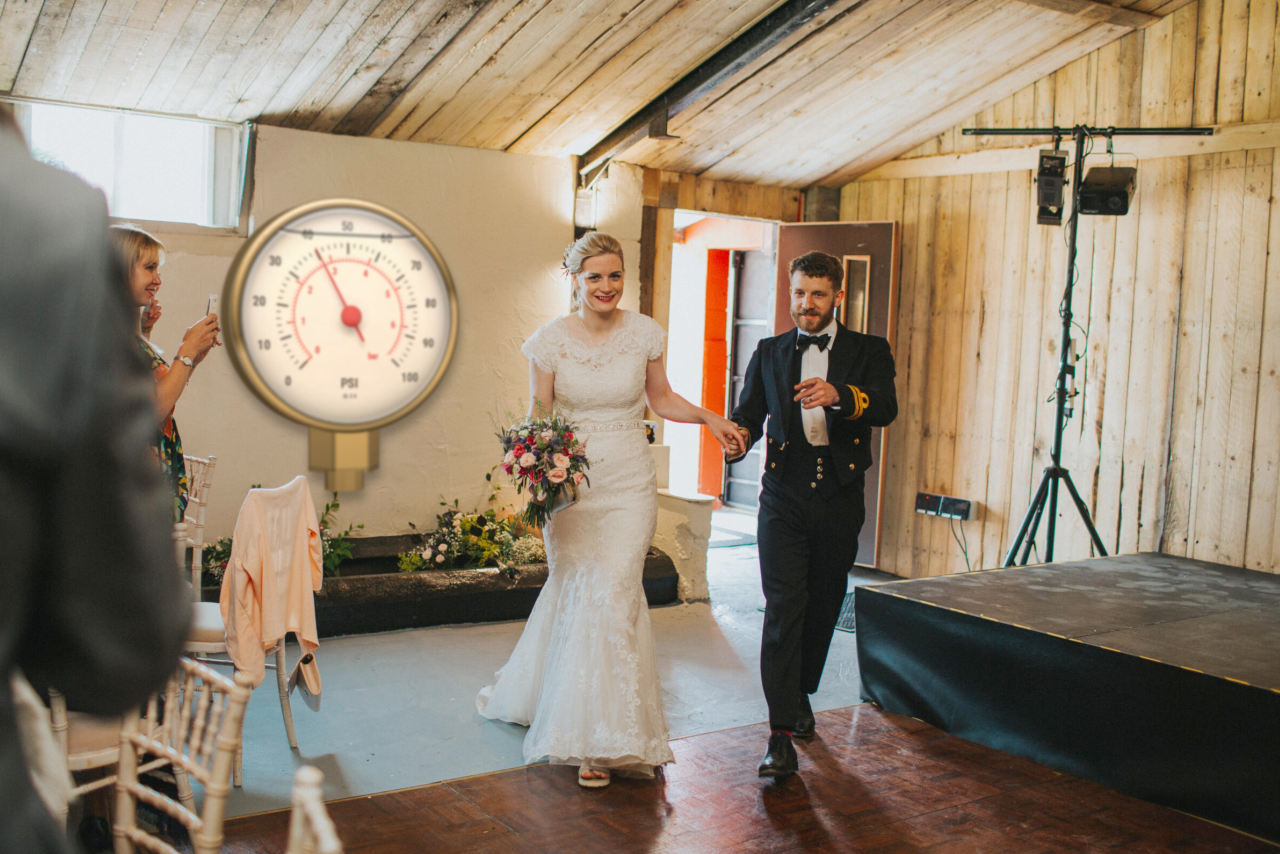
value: {"value": 40, "unit": "psi"}
